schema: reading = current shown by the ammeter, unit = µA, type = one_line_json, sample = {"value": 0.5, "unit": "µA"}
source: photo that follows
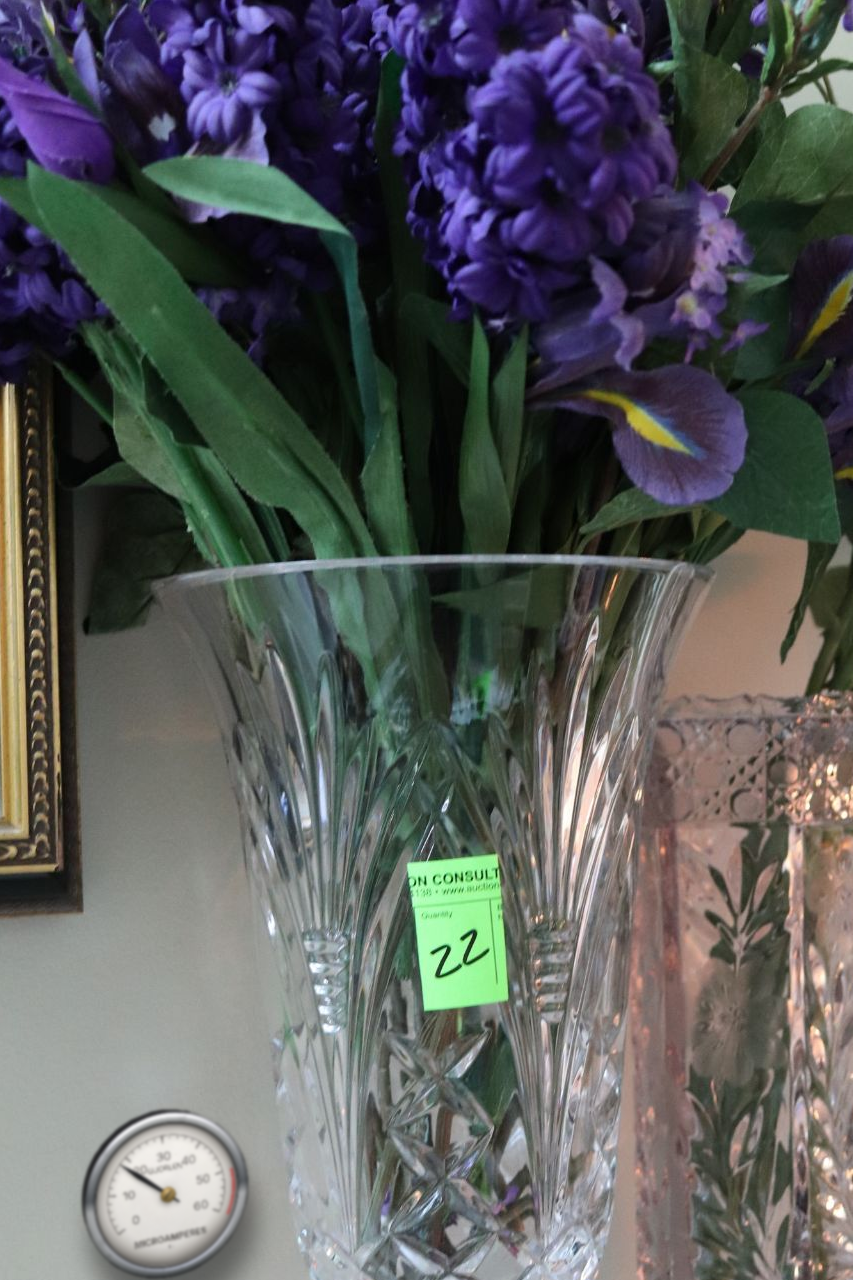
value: {"value": 18, "unit": "µA"}
